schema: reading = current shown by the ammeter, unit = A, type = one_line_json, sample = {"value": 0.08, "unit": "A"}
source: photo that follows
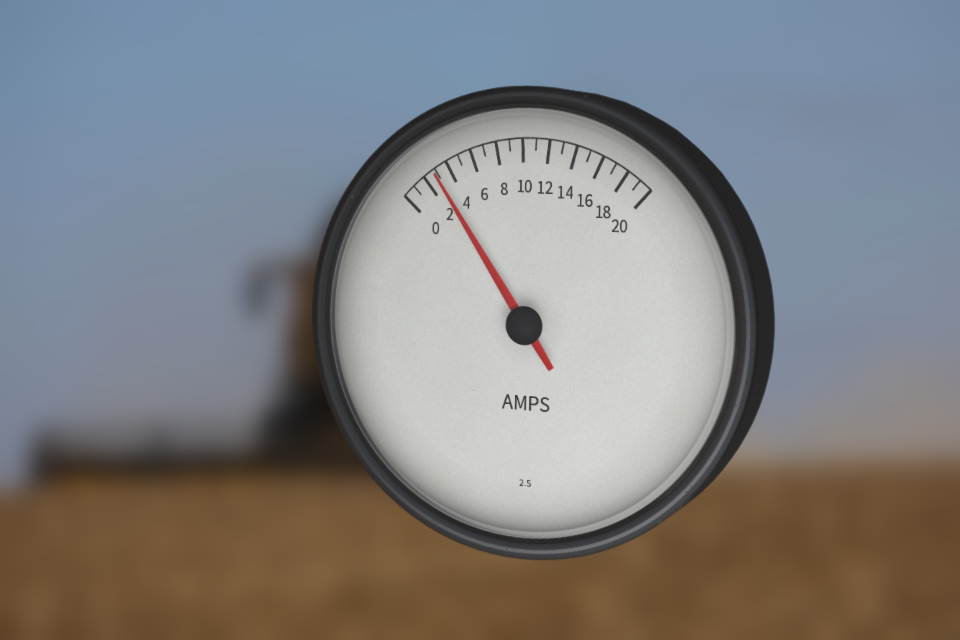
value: {"value": 3, "unit": "A"}
